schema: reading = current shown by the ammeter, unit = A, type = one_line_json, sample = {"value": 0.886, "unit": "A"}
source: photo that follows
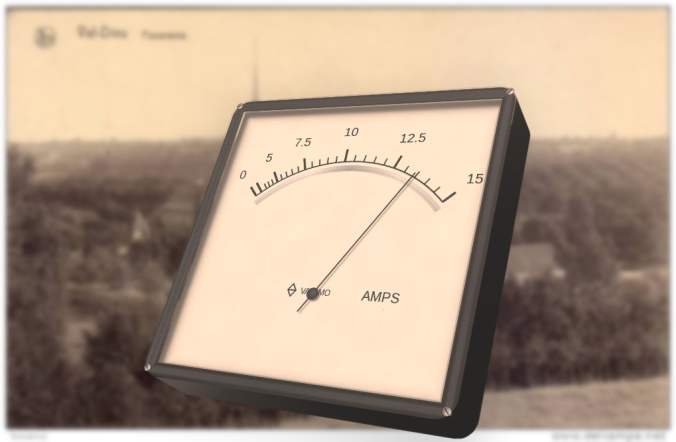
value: {"value": 13.5, "unit": "A"}
